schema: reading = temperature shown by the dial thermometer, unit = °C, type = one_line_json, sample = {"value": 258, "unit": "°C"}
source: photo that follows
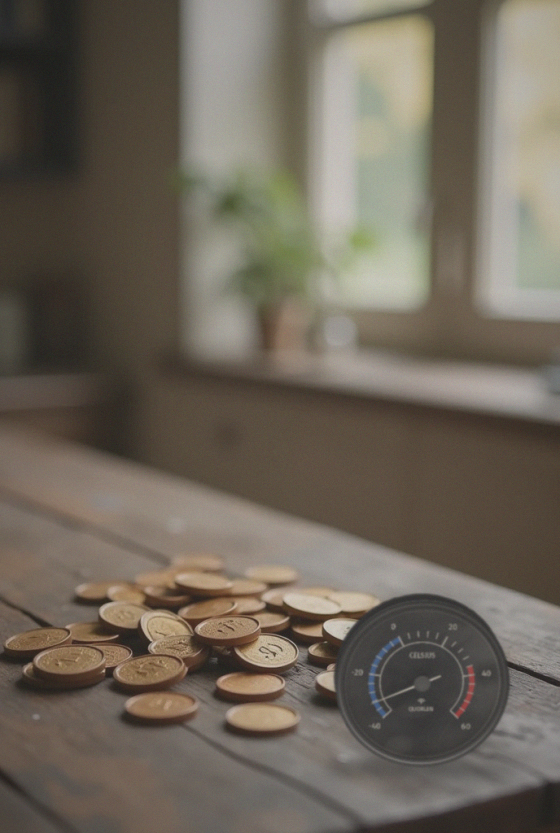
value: {"value": -32, "unit": "°C"}
